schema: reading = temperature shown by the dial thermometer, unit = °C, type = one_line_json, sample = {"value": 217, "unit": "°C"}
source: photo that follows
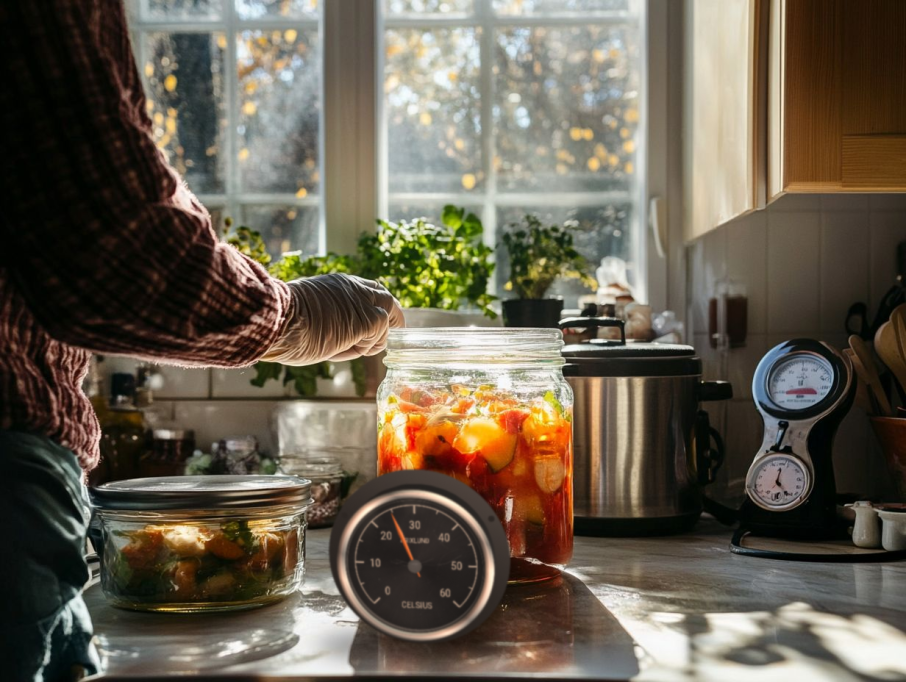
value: {"value": 25, "unit": "°C"}
